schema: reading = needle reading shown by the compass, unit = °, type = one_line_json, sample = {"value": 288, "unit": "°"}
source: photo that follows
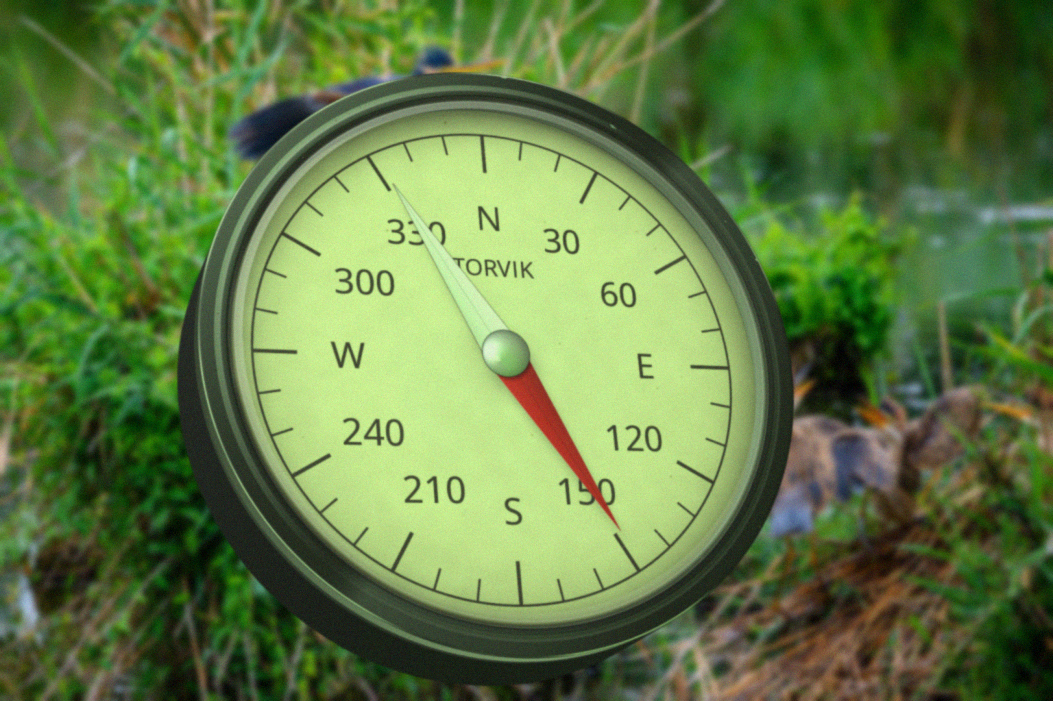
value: {"value": 150, "unit": "°"}
